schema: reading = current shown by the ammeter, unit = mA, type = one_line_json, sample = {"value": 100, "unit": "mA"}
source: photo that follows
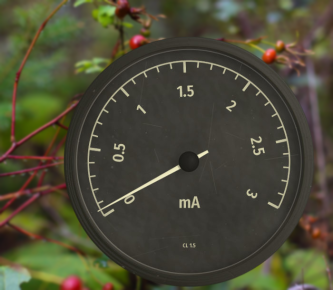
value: {"value": 0.05, "unit": "mA"}
